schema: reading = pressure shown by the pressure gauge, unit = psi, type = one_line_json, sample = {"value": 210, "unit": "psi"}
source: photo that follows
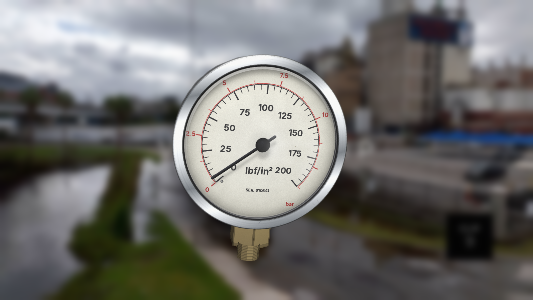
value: {"value": 5, "unit": "psi"}
